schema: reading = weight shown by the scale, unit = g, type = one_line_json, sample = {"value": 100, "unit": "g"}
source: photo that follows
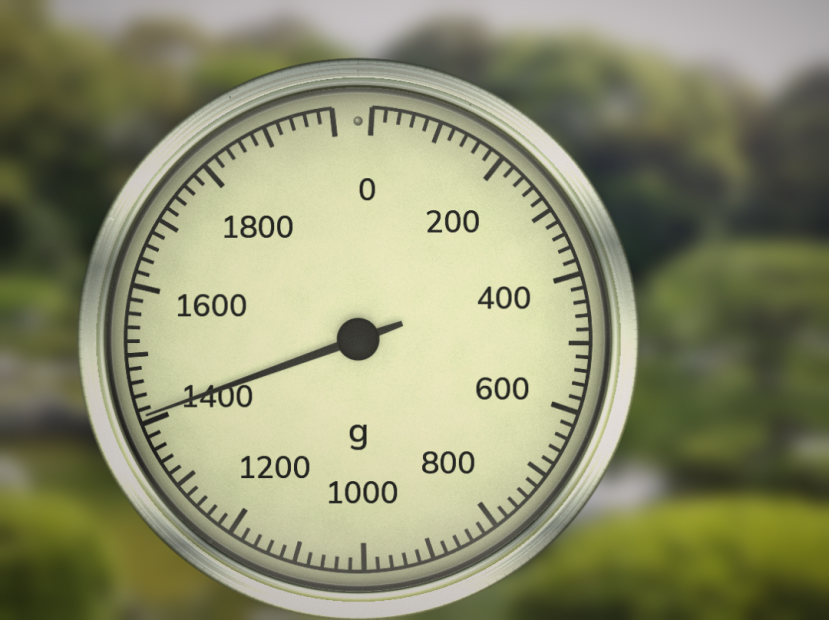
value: {"value": 1410, "unit": "g"}
